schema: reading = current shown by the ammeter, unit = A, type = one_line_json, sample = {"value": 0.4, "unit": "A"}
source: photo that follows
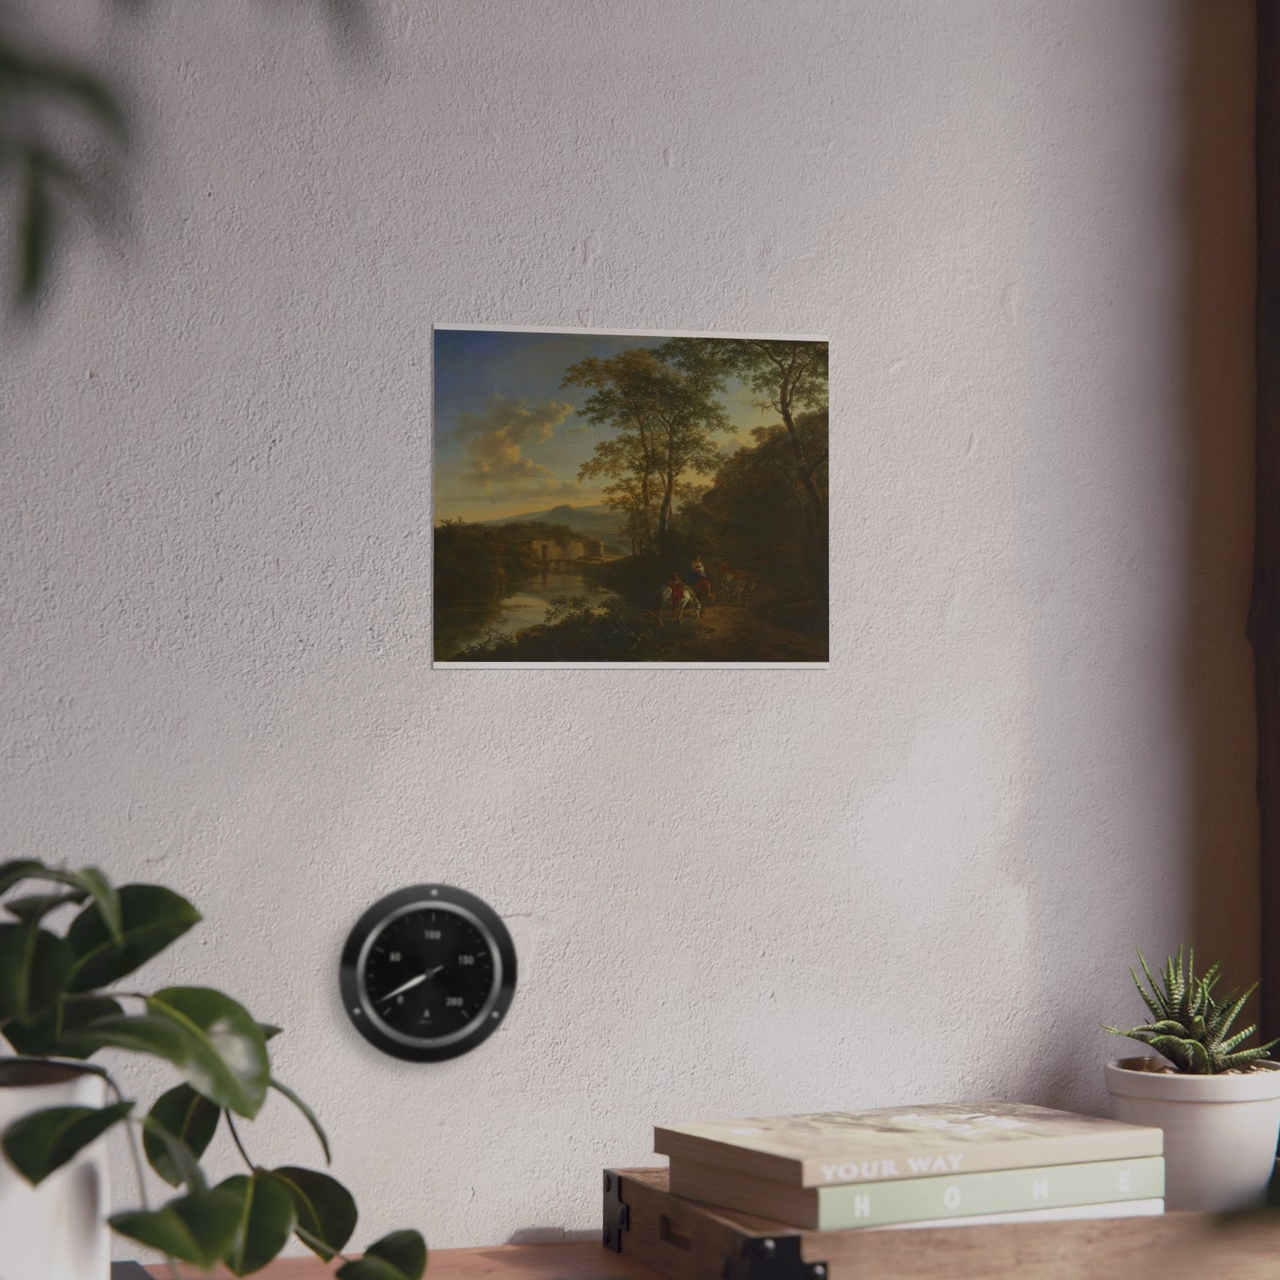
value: {"value": 10, "unit": "A"}
